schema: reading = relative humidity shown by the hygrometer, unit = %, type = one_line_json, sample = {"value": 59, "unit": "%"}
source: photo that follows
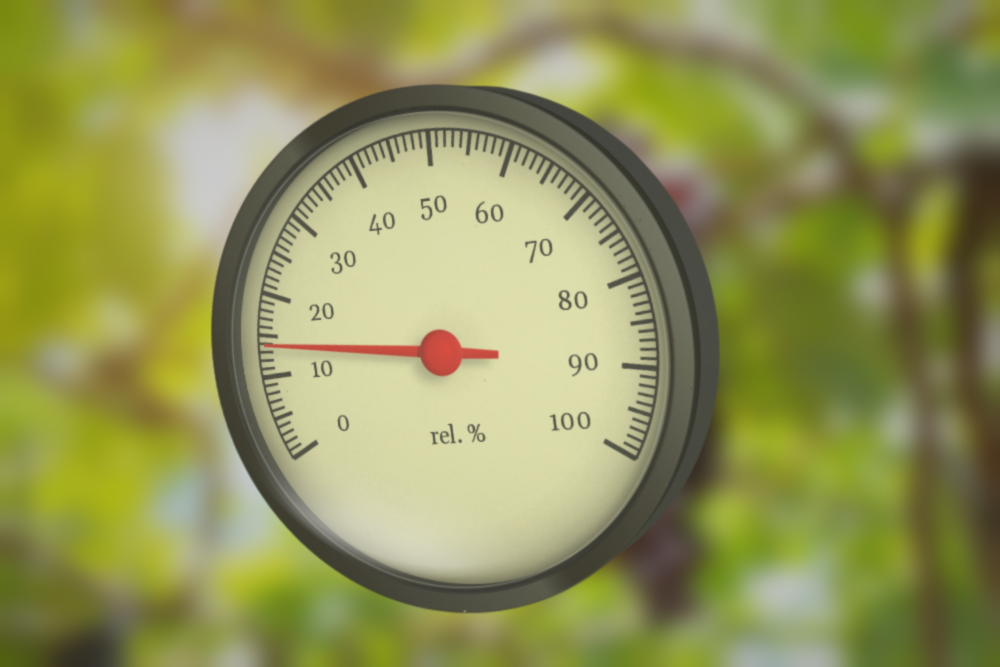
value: {"value": 14, "unit": "%"}
